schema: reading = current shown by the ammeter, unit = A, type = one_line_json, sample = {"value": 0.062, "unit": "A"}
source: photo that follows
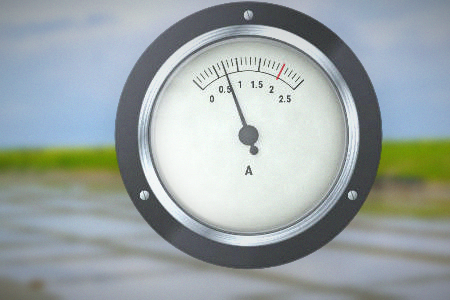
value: {"value": 0.7, "unit": "A"}
